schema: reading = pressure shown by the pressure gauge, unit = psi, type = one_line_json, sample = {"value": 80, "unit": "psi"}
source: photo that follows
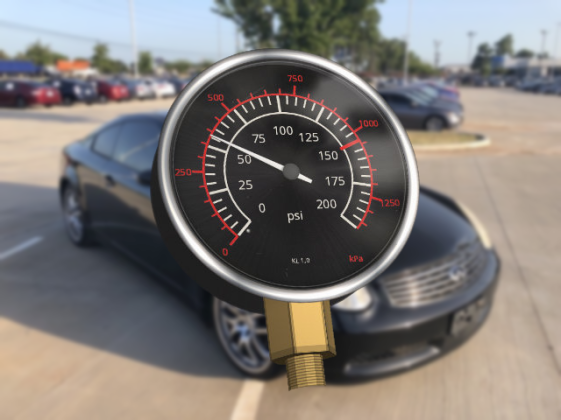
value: {"value": 55, "unit": "psi"}
